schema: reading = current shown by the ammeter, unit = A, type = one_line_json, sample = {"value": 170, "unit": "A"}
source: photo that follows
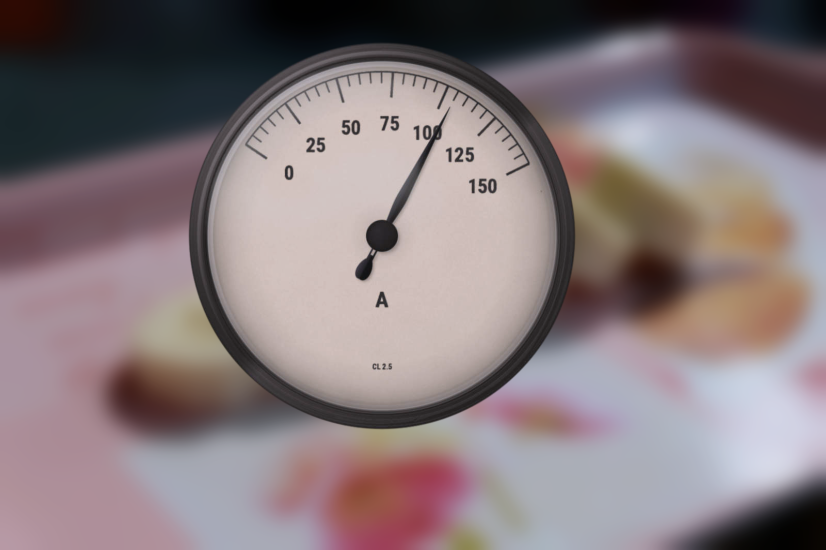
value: {"value": 105, "unit": "A"}
